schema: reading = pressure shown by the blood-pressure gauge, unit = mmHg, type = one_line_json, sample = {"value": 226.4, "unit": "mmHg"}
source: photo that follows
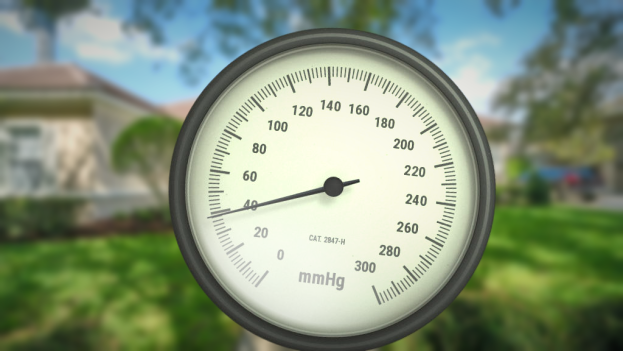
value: {"value": 38, "unit": "mmHg"}
